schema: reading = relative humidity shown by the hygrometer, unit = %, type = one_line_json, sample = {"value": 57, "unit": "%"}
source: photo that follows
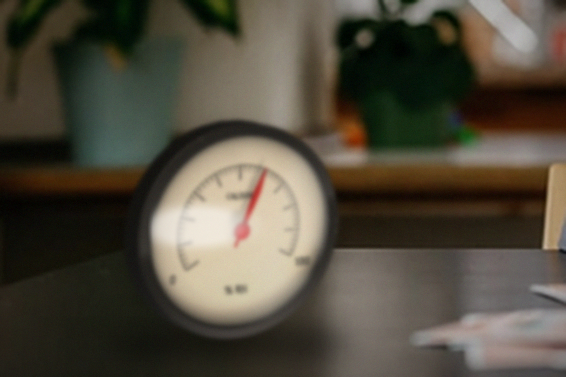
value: {"value": 60, "unit": "%"}
